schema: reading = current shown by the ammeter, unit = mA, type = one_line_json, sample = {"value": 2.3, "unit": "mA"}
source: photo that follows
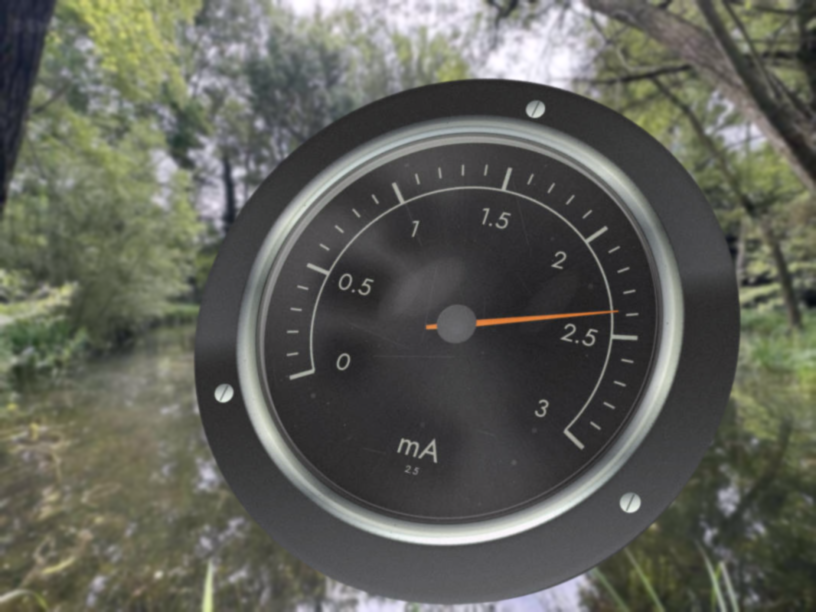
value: {"value": 2.4, "unit": "mA"}
